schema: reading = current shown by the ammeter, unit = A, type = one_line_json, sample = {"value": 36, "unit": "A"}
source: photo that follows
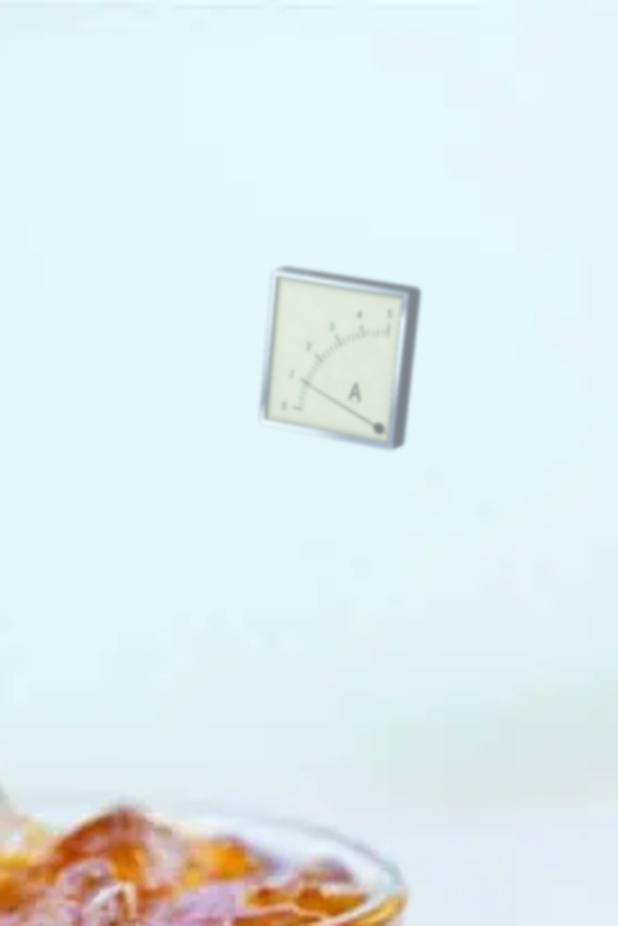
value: {"value": 1, "unit": "A"}
